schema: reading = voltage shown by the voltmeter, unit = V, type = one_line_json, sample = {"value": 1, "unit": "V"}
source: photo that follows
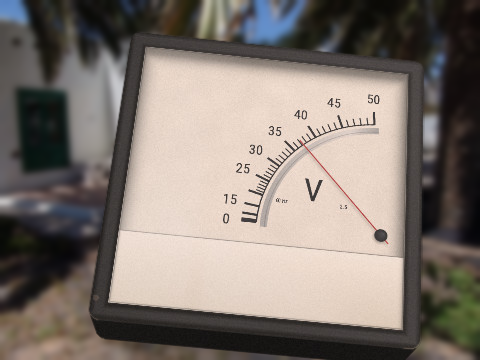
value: {"value": 37, "unit": "V"}
